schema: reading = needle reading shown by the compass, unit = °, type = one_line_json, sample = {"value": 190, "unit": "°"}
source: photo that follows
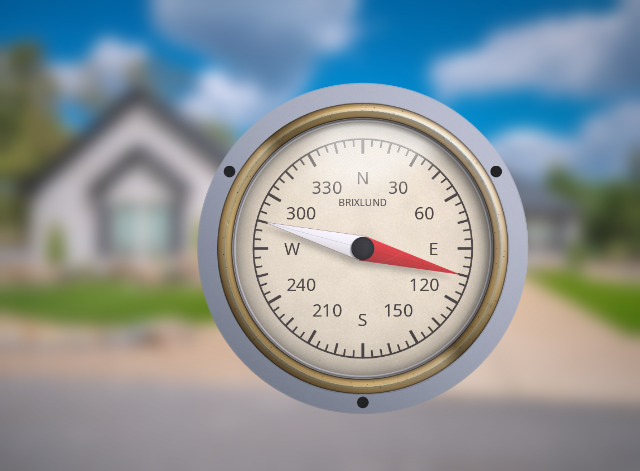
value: {"value": 105, "unit": "°"}
